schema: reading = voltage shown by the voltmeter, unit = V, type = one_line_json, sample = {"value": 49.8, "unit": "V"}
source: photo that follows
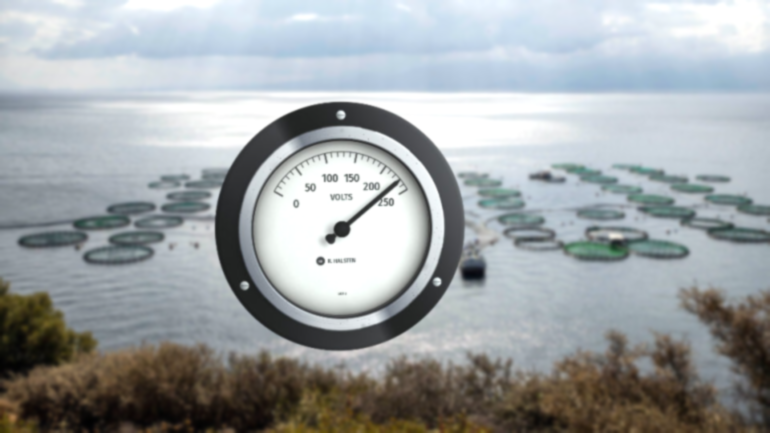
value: {"value": 230, "unit": "V"}
